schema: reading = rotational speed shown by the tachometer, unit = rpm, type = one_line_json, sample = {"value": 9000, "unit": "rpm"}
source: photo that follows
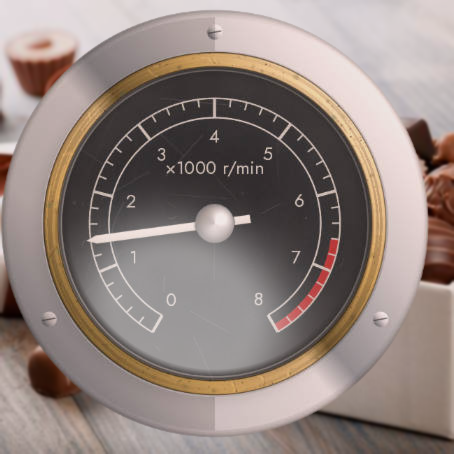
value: {"value": 1400, "unit": "rpm"}
